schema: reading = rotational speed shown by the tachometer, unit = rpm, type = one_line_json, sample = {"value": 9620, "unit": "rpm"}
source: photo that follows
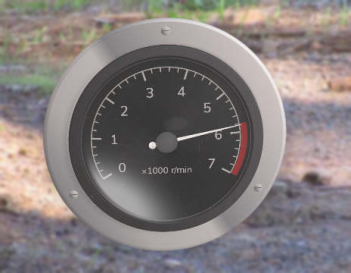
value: {"value": 5800, "unit": "rpm"}
